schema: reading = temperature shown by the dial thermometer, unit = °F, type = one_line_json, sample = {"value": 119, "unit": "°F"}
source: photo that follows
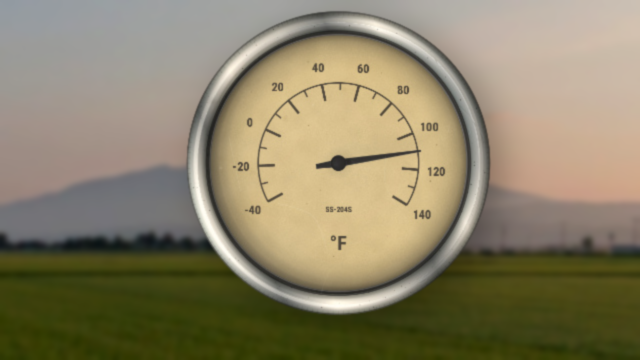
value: {"value": 110, "unit": "°F"}
